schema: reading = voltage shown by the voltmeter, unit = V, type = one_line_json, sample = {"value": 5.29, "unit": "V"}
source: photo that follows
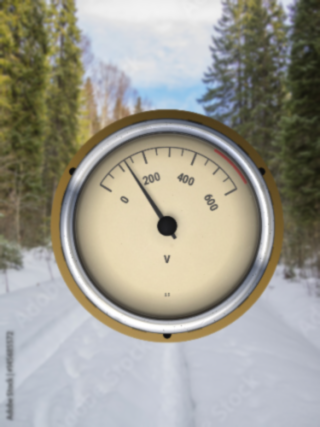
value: {"value": 125, "unit": "V"}
